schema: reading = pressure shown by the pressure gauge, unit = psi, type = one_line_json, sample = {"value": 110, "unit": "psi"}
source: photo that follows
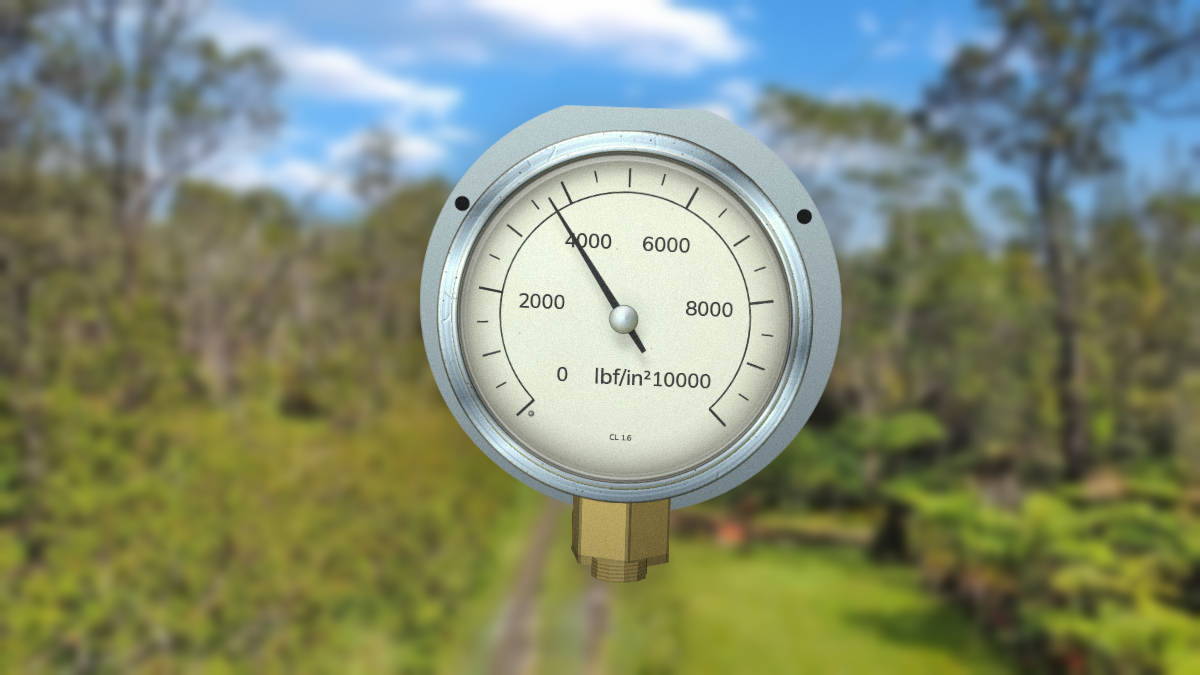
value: {"value": 3750, "unit": "psi"}
